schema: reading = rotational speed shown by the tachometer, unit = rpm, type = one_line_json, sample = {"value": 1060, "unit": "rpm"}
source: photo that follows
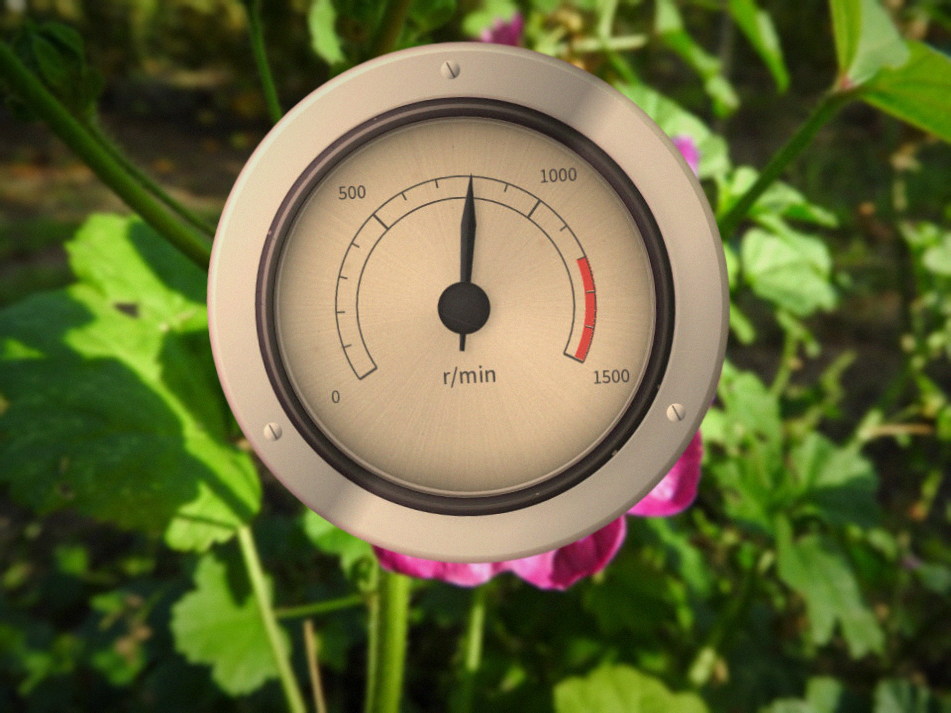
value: {"value": 800, "unit": "rpm"}
